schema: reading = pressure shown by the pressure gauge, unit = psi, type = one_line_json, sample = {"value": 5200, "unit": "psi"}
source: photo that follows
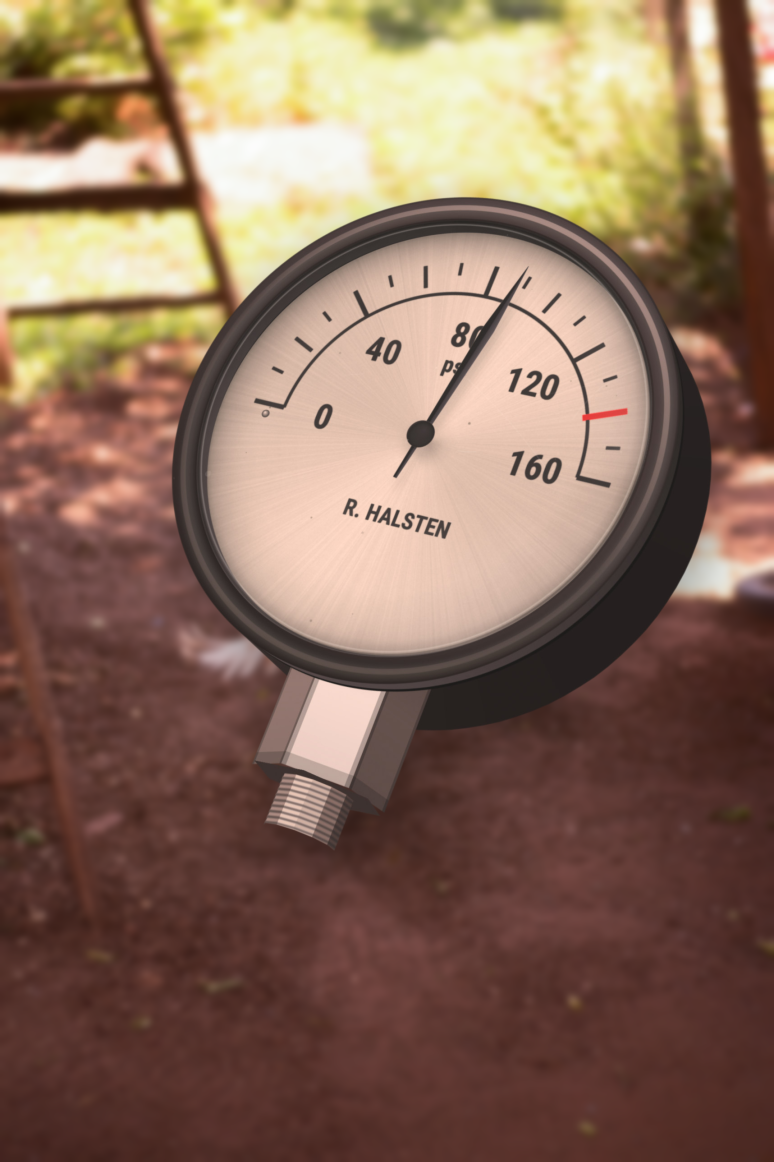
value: {"value": 90, "unit": "psi"}
